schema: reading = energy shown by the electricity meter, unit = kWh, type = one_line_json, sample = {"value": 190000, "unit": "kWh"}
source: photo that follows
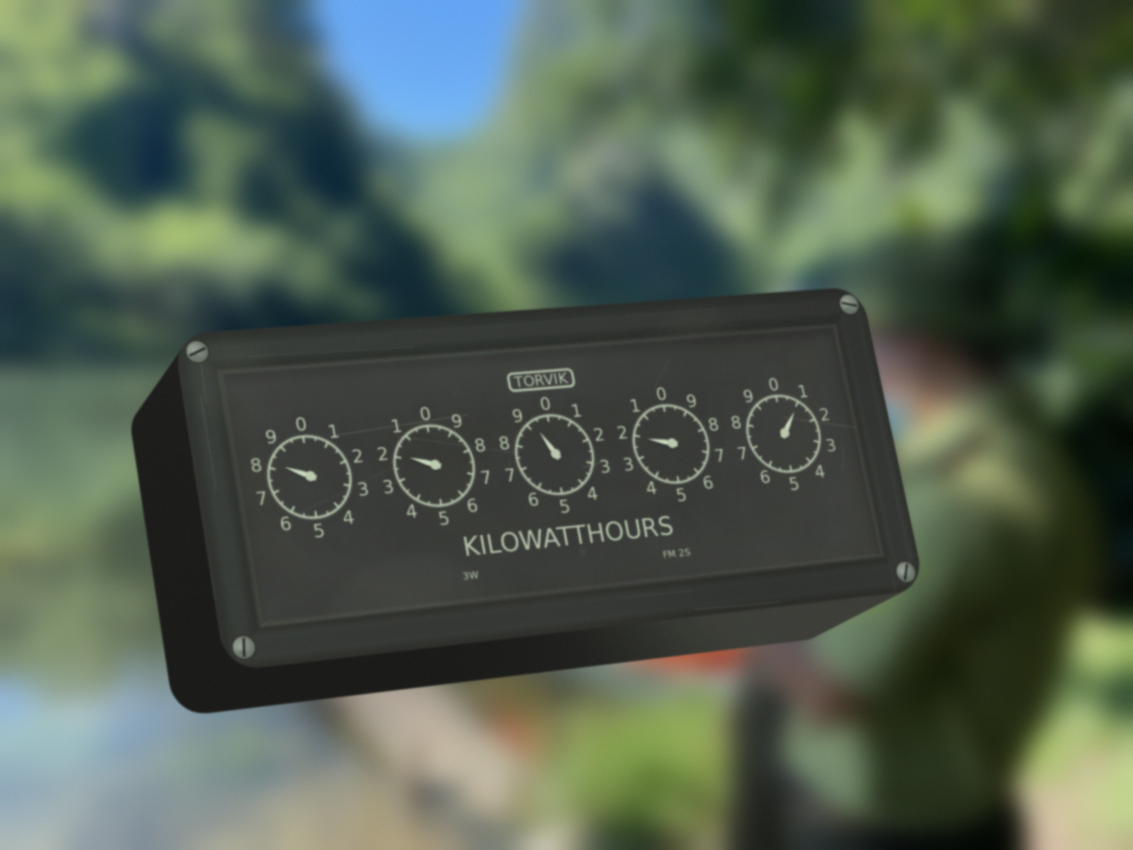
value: {"value": 81921, "unit": "kWh"}
